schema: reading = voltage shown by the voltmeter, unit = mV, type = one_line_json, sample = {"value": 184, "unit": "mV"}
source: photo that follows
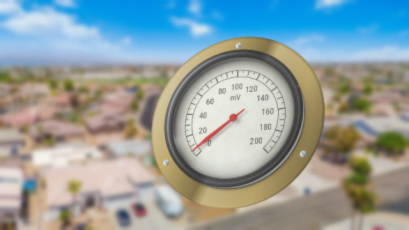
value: {"value": 5, "unit": "mV"}
